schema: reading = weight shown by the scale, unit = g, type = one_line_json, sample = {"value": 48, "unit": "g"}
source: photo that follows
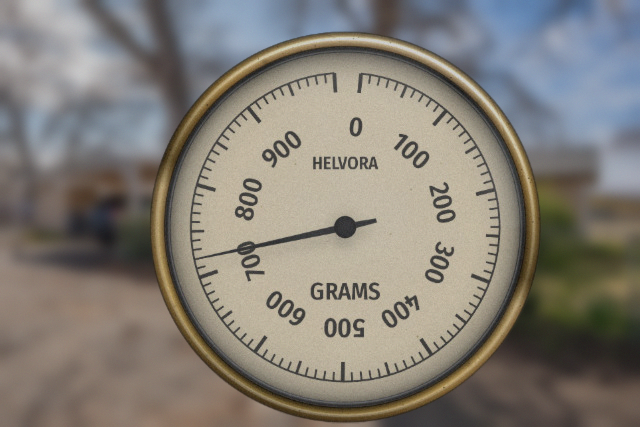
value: {"value": 720, "unit": "g"}
